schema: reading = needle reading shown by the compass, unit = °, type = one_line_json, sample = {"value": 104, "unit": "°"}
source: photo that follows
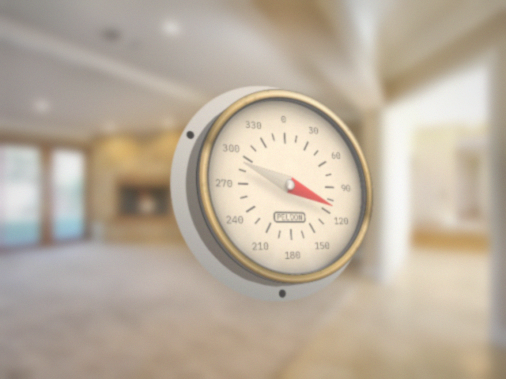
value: {"value": 112.5, "unit": "°"}
